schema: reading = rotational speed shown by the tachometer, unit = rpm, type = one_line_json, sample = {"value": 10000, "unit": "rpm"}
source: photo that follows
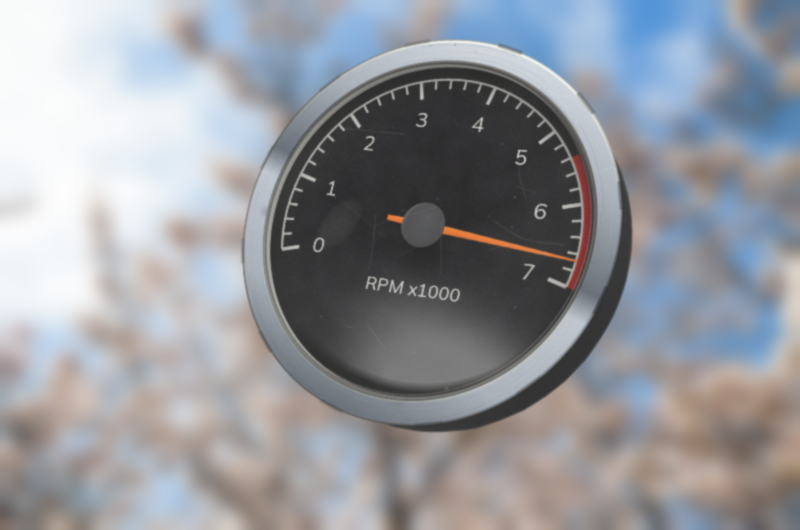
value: {"value": 6700, "unit": "rpm"}
